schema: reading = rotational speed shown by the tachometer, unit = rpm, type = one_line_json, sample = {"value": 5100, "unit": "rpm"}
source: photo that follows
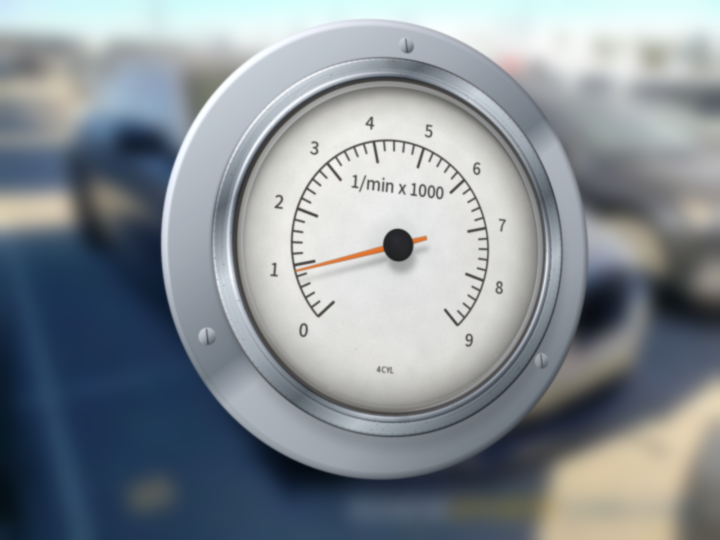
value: {"value": 900, "unit": "rpm"}
